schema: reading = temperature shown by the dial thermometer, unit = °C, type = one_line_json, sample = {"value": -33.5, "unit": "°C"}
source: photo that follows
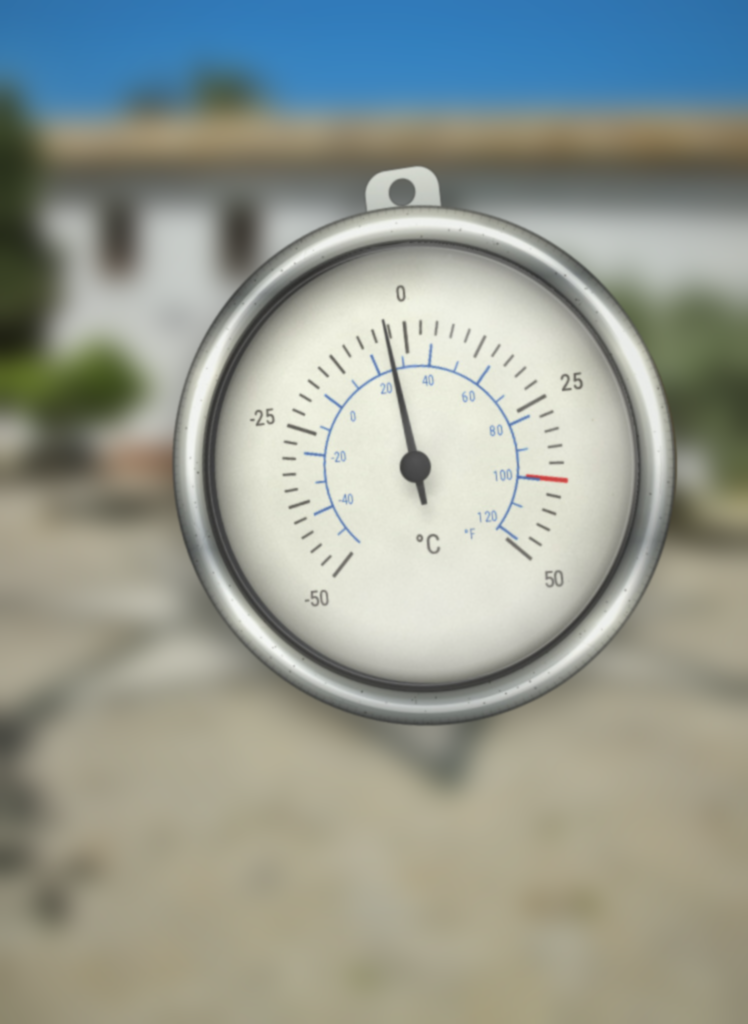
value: {"value": -2.5, "unit": "°C"}
